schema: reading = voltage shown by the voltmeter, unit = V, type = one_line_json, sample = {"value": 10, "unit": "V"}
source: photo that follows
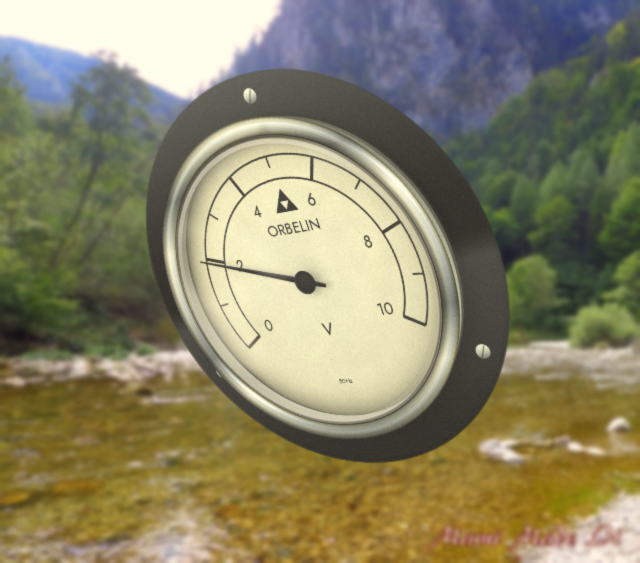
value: {"value": 2, "unit": "V"}
